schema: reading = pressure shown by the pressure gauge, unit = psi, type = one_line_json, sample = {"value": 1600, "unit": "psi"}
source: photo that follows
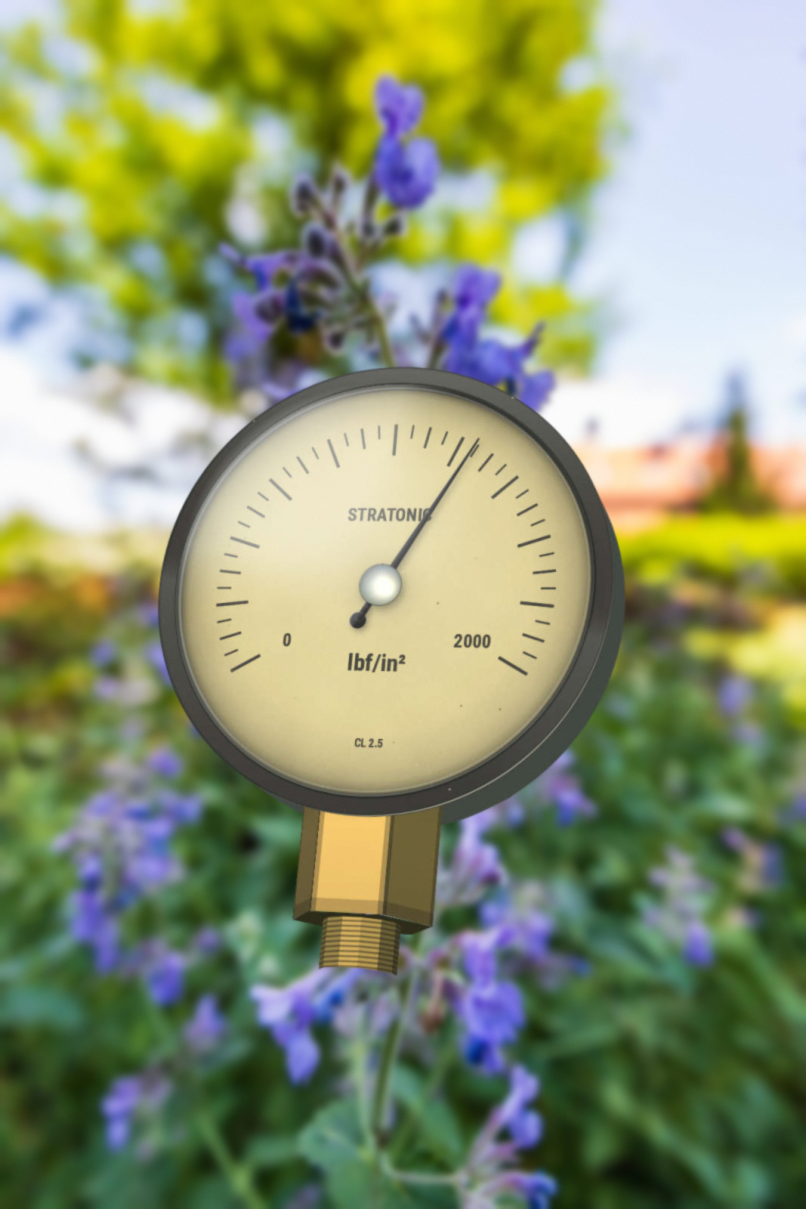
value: {"value": 1250, "unit": "psi"}
